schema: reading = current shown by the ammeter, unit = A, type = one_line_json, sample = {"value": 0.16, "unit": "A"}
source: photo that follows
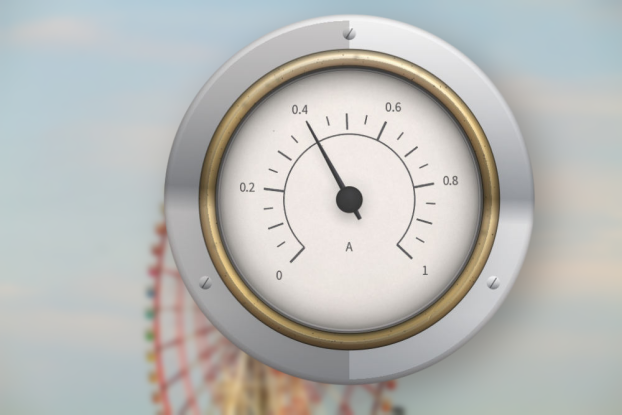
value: {"value": 0.4, "unit": "A"}
